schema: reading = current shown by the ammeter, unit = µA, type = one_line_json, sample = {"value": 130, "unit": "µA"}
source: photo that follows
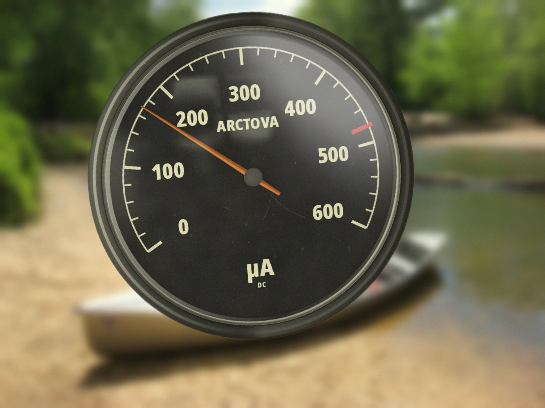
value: {"value": 170, "unit": "µA"}
